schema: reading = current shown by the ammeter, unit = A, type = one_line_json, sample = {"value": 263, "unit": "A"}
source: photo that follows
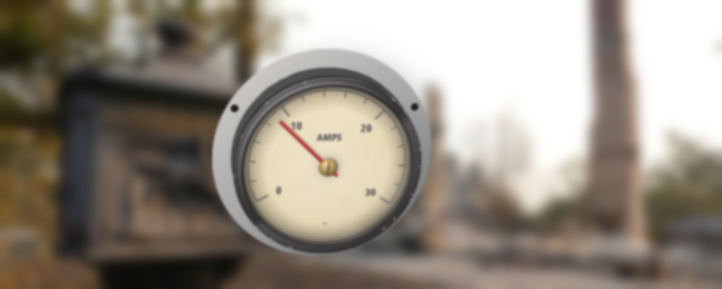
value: {"value": 9, "unit": "A"}
